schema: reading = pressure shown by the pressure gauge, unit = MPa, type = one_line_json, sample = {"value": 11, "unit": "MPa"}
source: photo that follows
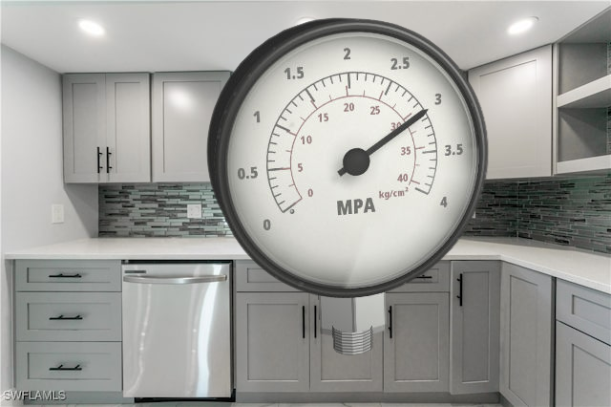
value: {"value": 3, "unit": "MPa"}
